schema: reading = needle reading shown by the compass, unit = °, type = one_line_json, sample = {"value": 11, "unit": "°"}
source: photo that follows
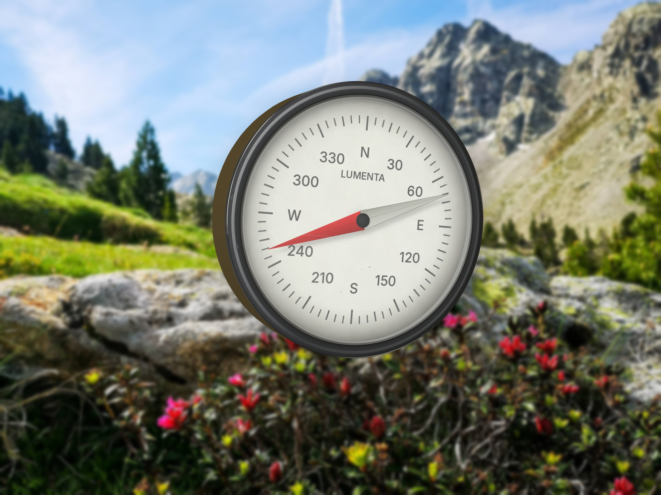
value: {"value": 250, "unit": "°"}
